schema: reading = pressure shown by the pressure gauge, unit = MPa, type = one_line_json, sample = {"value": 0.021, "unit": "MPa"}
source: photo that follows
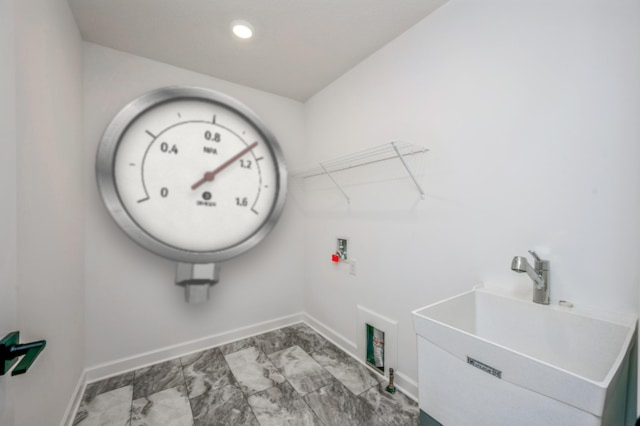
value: {"value": 1.1, "unit": "MPa"}
